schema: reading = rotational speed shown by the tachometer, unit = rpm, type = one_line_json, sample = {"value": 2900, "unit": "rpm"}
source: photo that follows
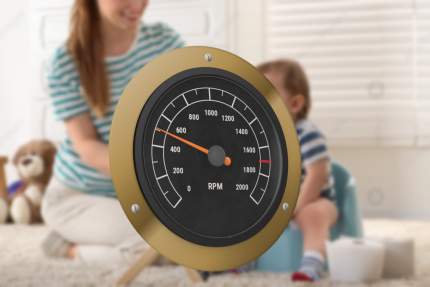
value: {"value": 500, "unit": "rpm"}
